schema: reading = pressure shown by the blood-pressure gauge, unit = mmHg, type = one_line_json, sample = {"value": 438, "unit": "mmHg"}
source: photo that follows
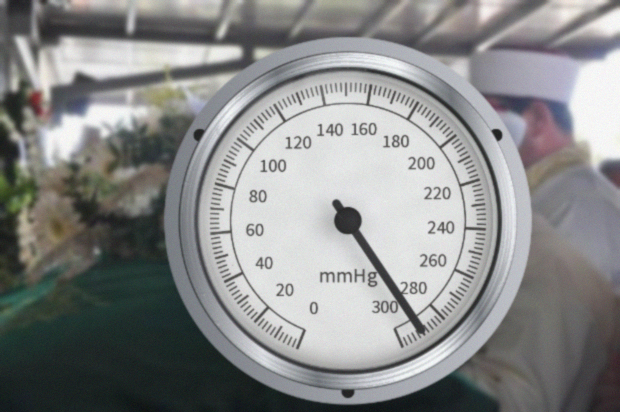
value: {"value": 290, "unit": "mmHg"}
